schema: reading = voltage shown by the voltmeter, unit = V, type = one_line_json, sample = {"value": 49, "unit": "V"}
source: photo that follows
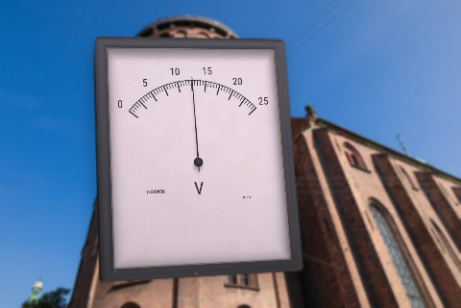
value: {"value": 12.5, "unit": "V"}
